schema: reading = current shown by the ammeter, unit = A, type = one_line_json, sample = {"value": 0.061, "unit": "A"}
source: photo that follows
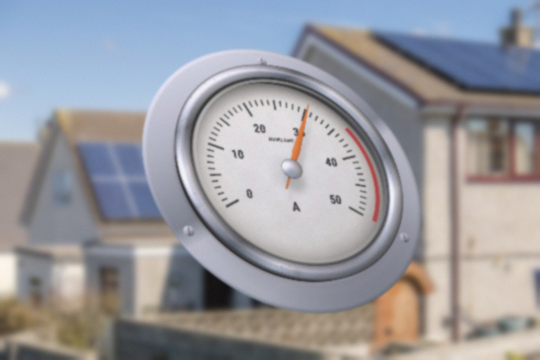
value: {"value": 30, "unit": "A"}
